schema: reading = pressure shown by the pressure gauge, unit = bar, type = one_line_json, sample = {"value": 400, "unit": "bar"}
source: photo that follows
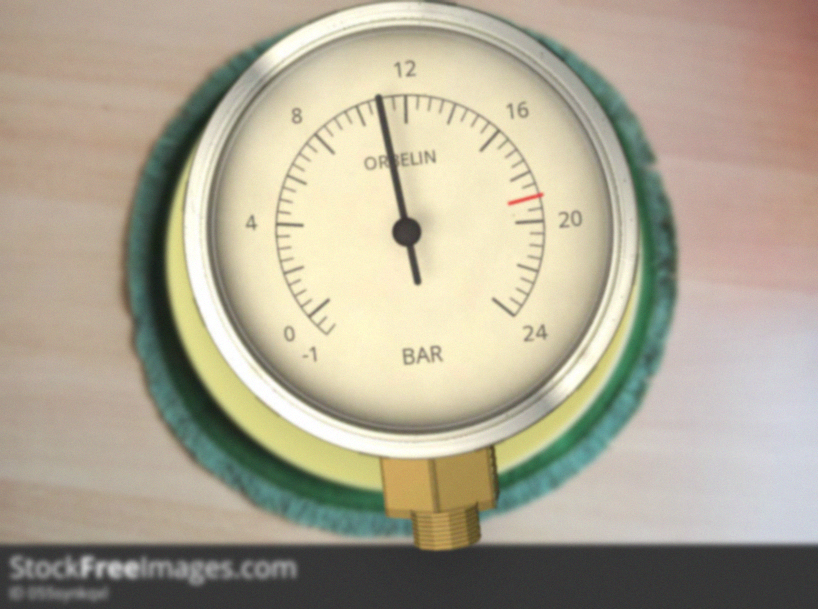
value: {"value": 11, "unit": "bar"}
